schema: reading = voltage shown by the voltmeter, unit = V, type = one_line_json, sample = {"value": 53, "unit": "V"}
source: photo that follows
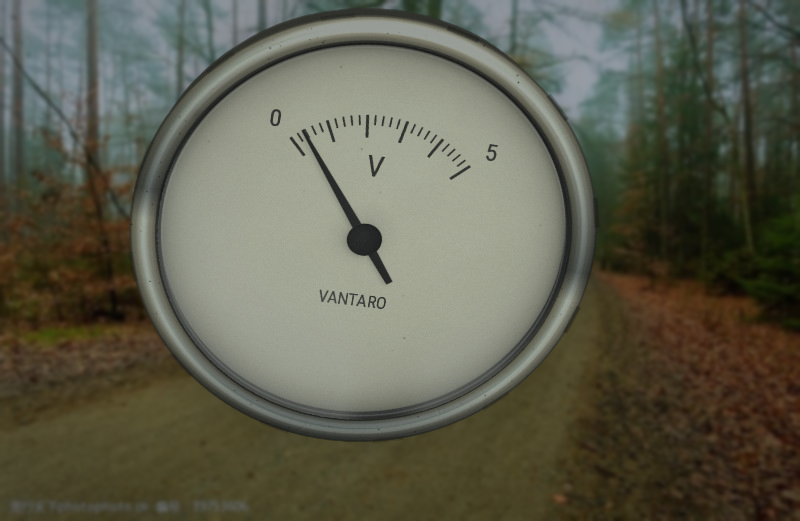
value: {"value": 0.4, "unit": "V"}
